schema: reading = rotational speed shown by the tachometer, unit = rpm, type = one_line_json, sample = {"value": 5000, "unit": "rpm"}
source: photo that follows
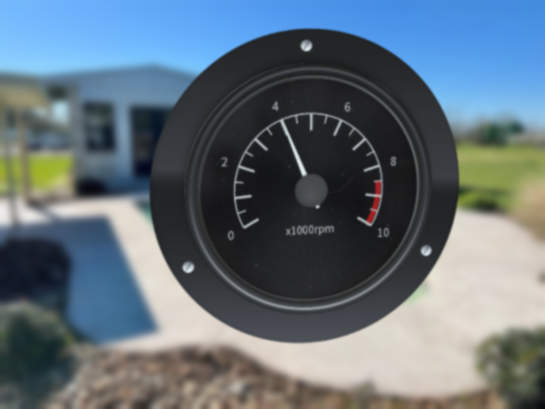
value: {"value": 4000, "unit": "rpm"}
